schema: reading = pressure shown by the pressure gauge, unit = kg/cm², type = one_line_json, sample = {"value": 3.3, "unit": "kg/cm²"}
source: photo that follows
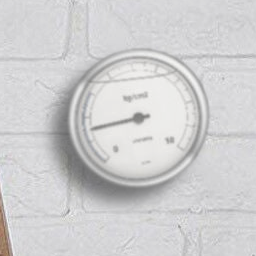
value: {"value": 1.5, "unit": "kg/cm²"}
